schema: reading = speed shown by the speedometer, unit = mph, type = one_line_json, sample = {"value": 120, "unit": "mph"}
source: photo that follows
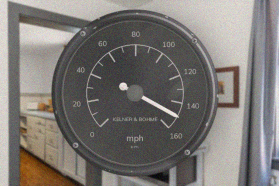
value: {"value": 150, "unit": "mph"}
